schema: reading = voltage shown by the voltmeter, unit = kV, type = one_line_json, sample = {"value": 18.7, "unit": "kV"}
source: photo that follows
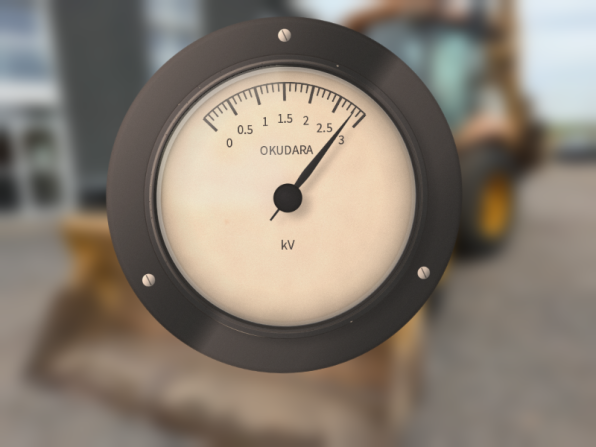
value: {"value": 2.8, "unit": "kV"}
